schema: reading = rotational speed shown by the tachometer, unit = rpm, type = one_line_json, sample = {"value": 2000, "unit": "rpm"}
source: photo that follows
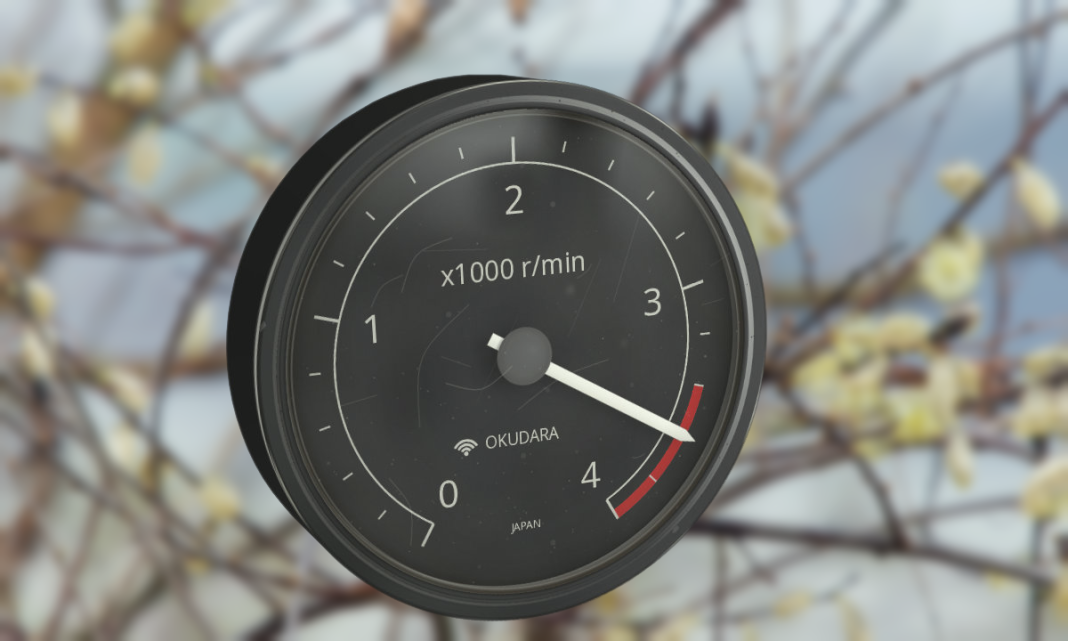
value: {"value": 3600, "unit": "rpm"}
